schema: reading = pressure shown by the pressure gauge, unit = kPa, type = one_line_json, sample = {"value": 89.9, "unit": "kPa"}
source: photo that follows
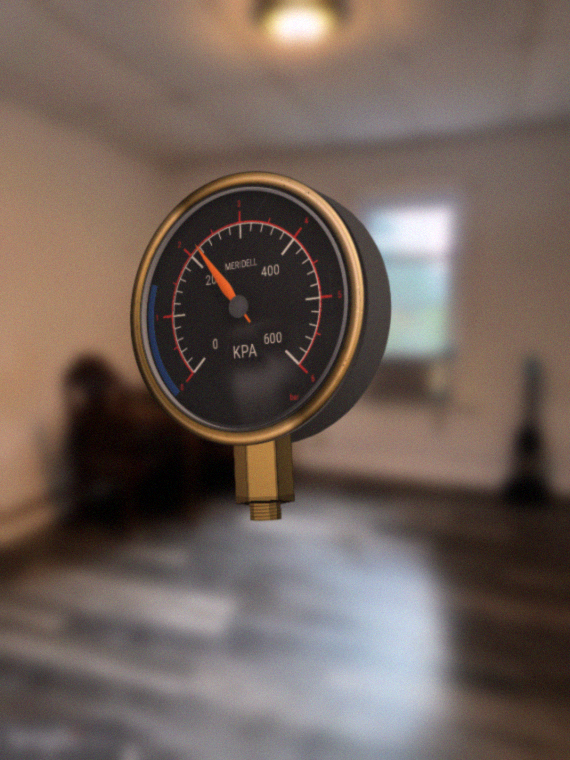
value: {"value": 220, "unit": "kPa"}
